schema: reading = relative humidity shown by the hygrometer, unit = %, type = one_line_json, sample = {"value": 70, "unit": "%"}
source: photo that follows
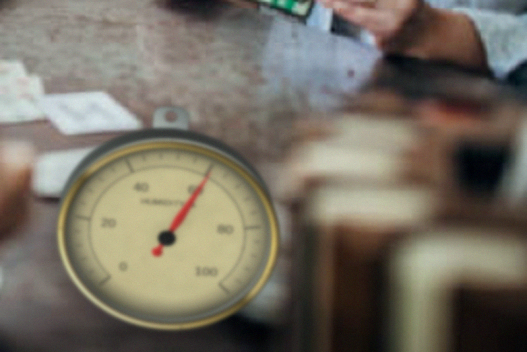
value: {"value": 60, "unit": "%"}
